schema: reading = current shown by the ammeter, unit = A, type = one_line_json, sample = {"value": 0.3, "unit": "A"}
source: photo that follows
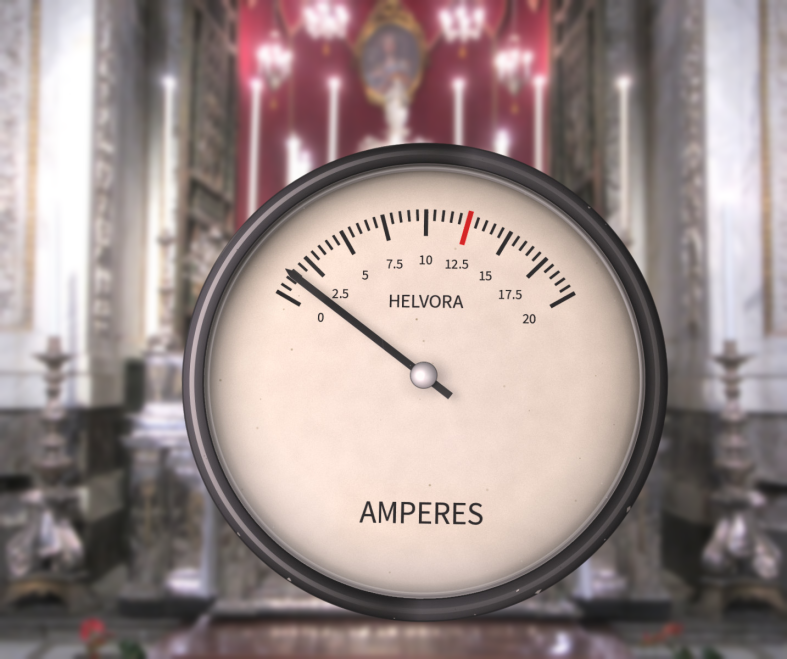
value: {"value": 1.25, "unit": "A"}
